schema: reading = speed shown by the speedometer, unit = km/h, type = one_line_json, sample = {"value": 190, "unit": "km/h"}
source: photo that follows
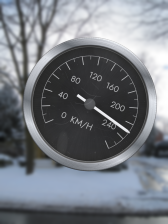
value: {"value": 230, "unit": "km/h"}
